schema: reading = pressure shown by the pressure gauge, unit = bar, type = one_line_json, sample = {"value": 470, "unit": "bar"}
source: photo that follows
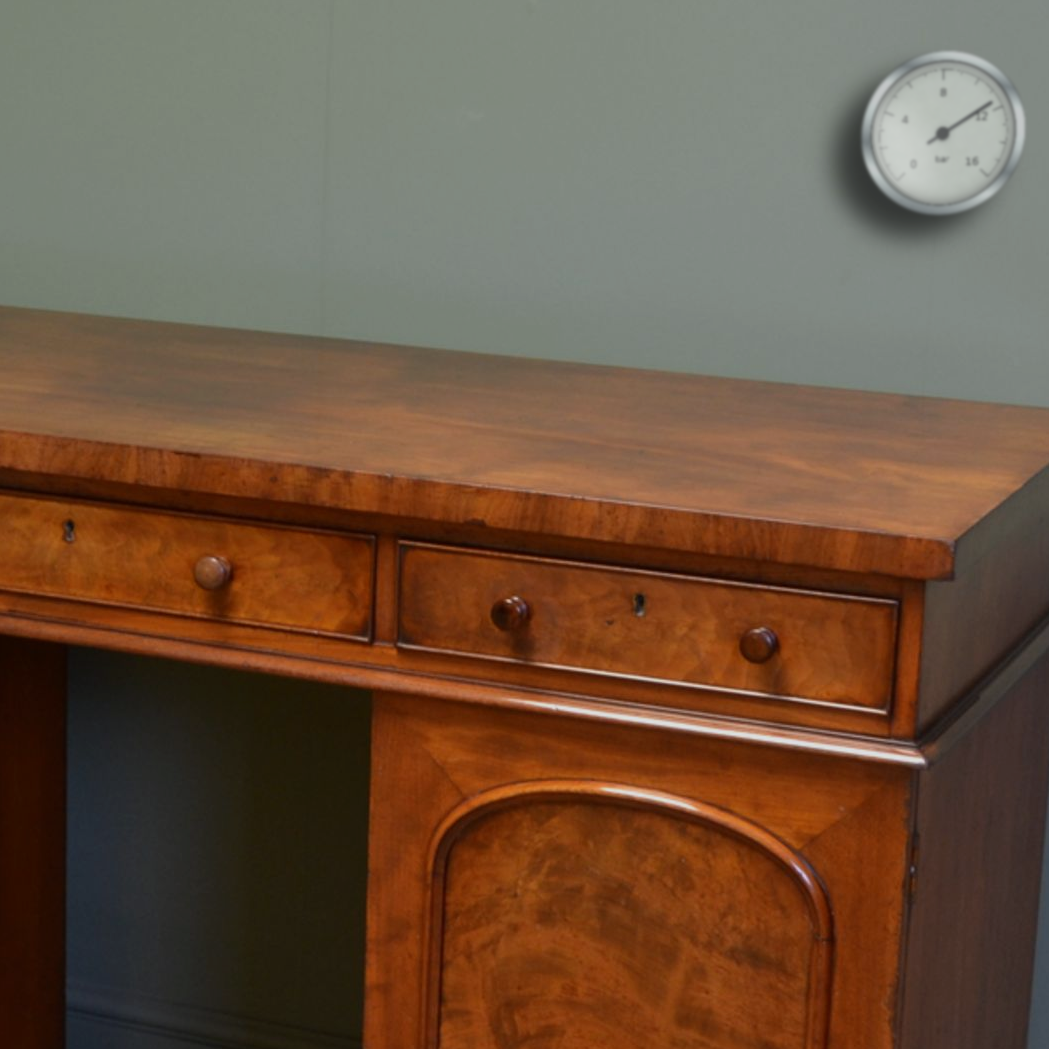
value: {"value": 11.5, "unit": "bar"}
